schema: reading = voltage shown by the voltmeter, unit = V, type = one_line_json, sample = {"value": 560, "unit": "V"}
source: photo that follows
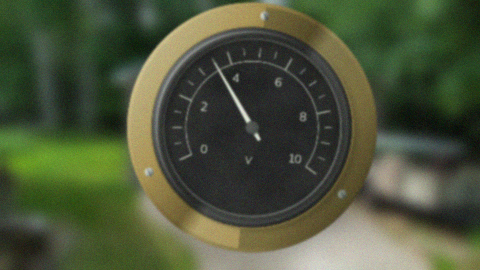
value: {"value": 3.5, "unit": "V"}
